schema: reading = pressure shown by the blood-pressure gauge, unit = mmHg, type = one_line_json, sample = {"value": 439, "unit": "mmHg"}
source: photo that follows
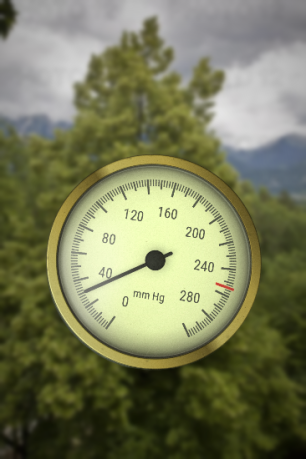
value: {"value": 30, "unit": "mmHg"}
